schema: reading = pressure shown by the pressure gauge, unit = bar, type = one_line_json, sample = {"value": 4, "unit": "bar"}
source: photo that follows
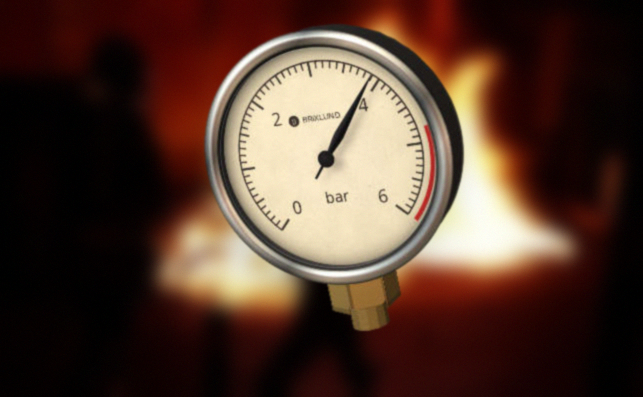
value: {"value": 3.9, "unit": "bar"}
